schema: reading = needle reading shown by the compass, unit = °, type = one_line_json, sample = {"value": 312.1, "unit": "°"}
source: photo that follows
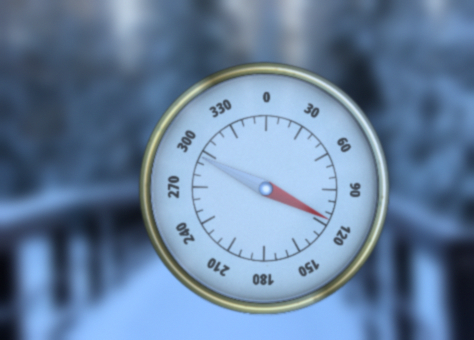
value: {"value": 115, "unit": "°"}
